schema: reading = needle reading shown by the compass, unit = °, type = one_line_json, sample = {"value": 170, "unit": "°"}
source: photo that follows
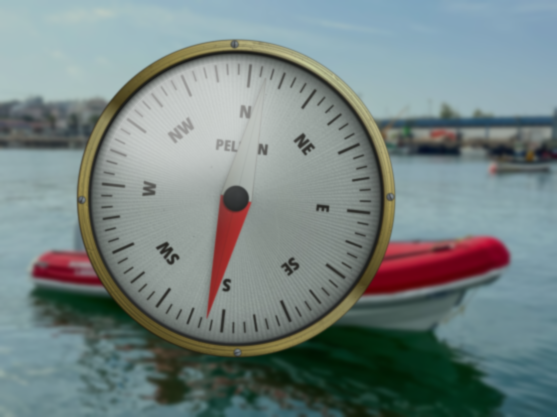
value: {"value": 187.5, "unit": "°"}
